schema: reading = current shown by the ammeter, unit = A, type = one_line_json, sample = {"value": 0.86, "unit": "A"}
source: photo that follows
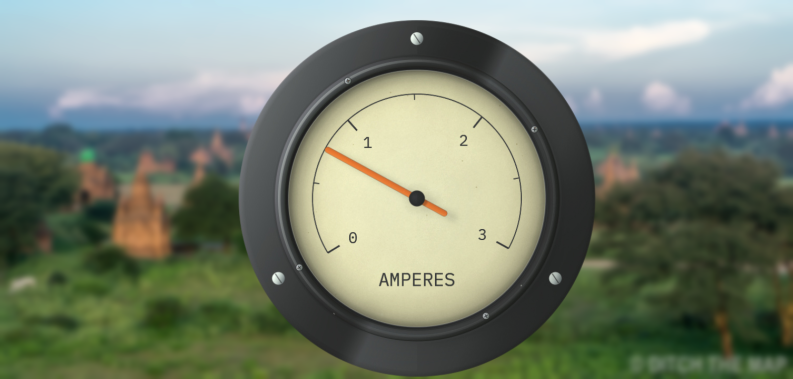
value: {"value": 0.75, "unit": "A"}
